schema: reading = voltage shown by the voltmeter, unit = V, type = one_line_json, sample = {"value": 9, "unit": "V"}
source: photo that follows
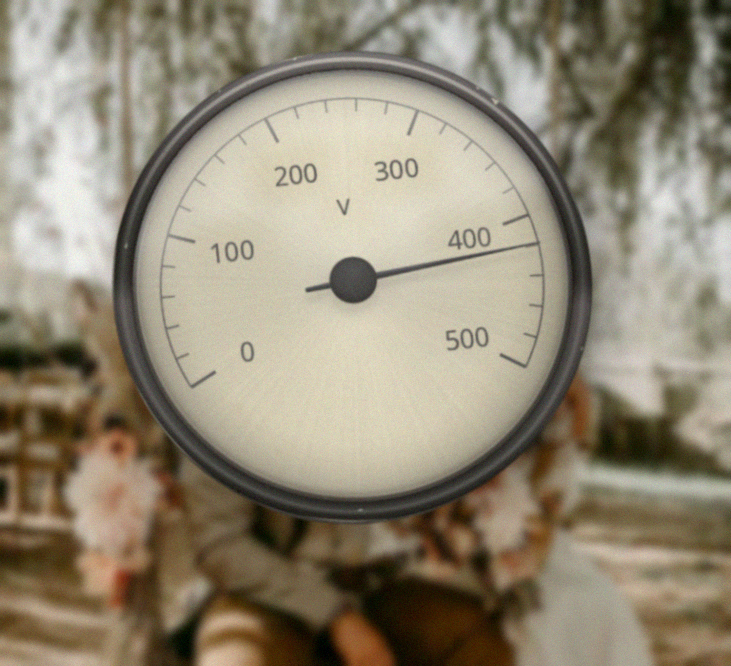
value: {"value": 420, "unit": "V"}
